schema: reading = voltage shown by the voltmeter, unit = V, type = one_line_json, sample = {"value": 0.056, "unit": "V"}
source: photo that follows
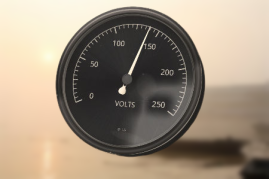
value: {"value": 140, "unit": "V"}
